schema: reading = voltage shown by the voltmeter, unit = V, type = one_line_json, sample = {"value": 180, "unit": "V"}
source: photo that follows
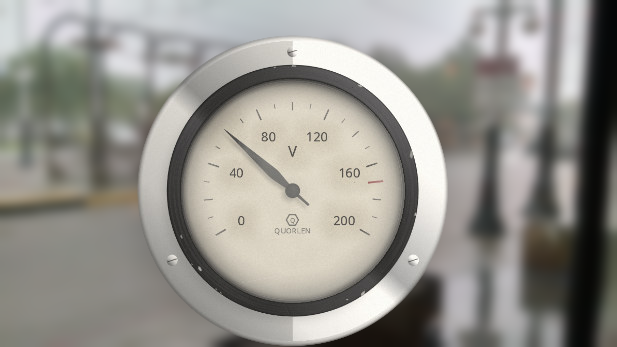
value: {"value": 60, "unit": "V"}
